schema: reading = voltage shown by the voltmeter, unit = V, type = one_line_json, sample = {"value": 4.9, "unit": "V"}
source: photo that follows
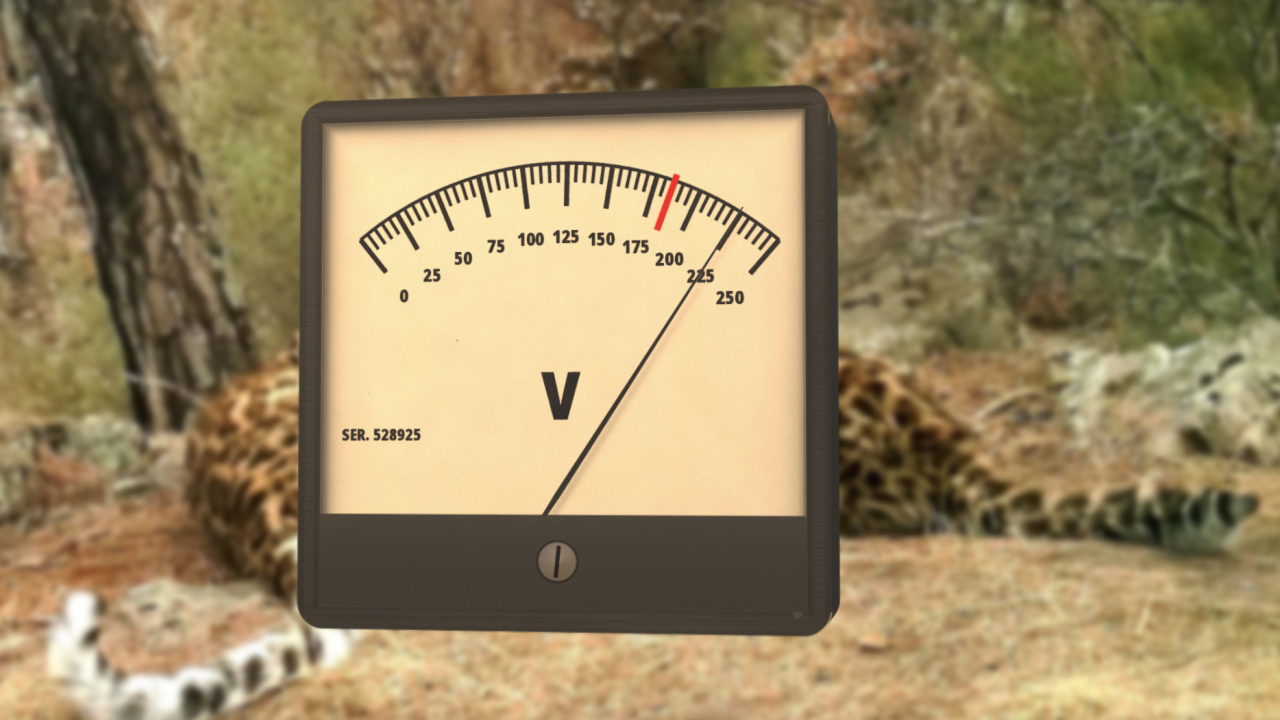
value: {"value": 225, "unit": "V"}
